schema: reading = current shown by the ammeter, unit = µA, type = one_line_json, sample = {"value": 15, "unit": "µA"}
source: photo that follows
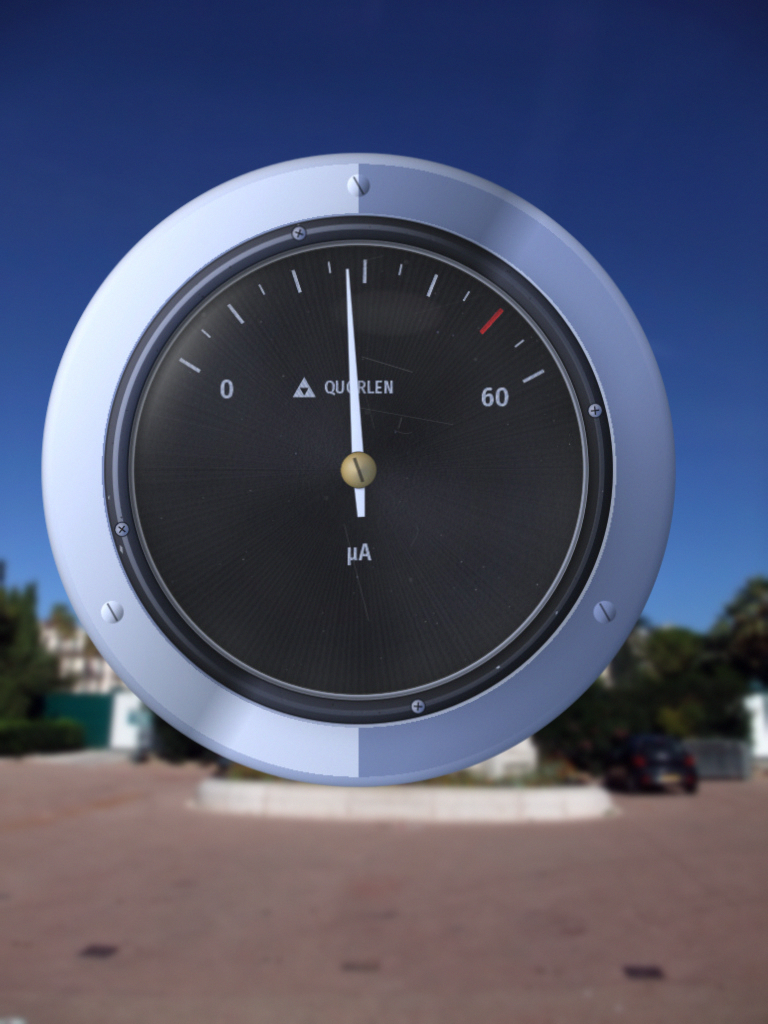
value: {"value": 27.5, "unit": "µA"}
